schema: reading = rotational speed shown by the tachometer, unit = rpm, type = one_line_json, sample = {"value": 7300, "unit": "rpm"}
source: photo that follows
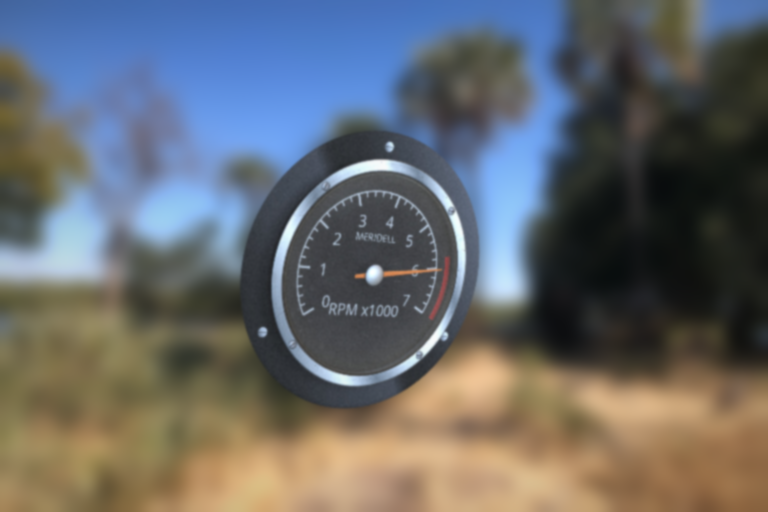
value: {"value": 6000, "unit": "rpm"}
